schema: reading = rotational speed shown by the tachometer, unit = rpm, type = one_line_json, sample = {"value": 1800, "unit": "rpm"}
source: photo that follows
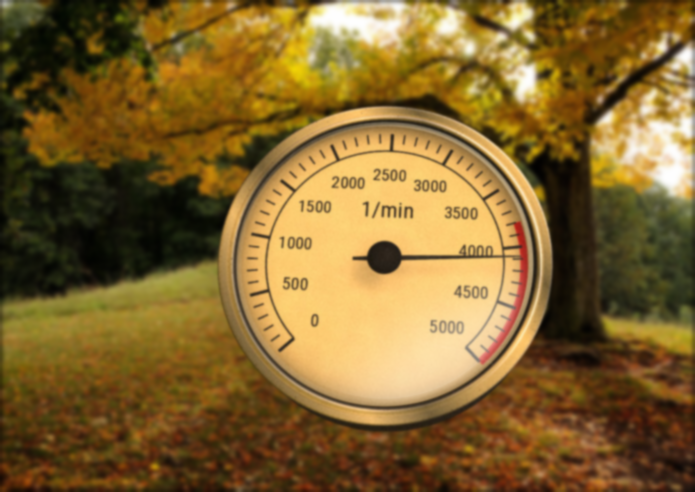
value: {"value": 4100, "unit": "rpm"}
